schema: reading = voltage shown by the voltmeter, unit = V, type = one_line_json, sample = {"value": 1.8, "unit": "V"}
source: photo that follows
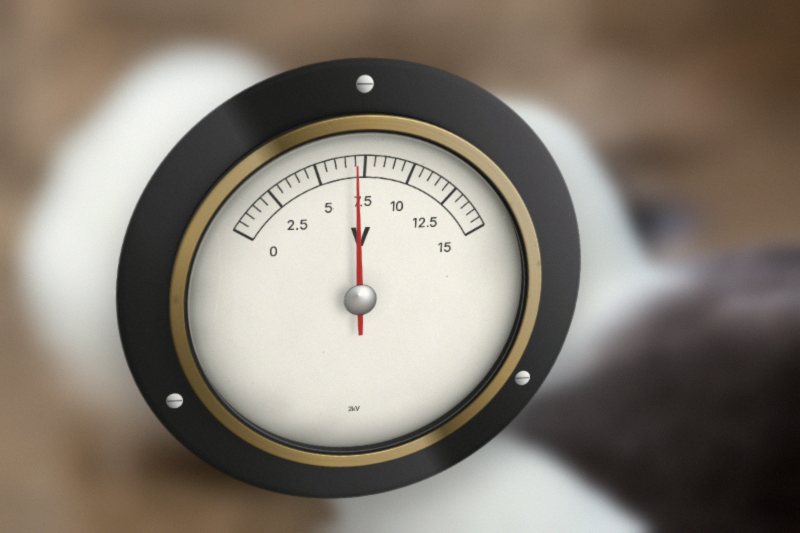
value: {"value": 7, "unit": "V"}
